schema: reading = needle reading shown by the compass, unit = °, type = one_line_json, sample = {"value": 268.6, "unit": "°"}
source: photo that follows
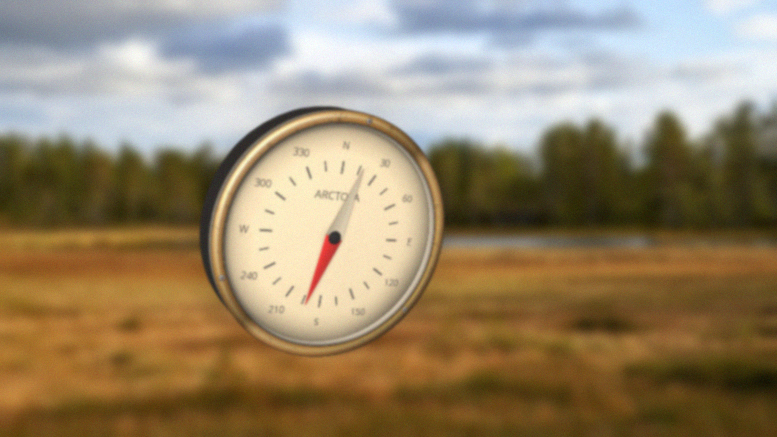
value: {"value": 195, "unit": "°"}
